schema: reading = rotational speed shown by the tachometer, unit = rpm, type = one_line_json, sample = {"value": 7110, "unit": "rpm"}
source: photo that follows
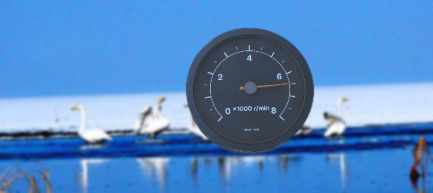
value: {"value": 6500, "unit": "rpm"}
